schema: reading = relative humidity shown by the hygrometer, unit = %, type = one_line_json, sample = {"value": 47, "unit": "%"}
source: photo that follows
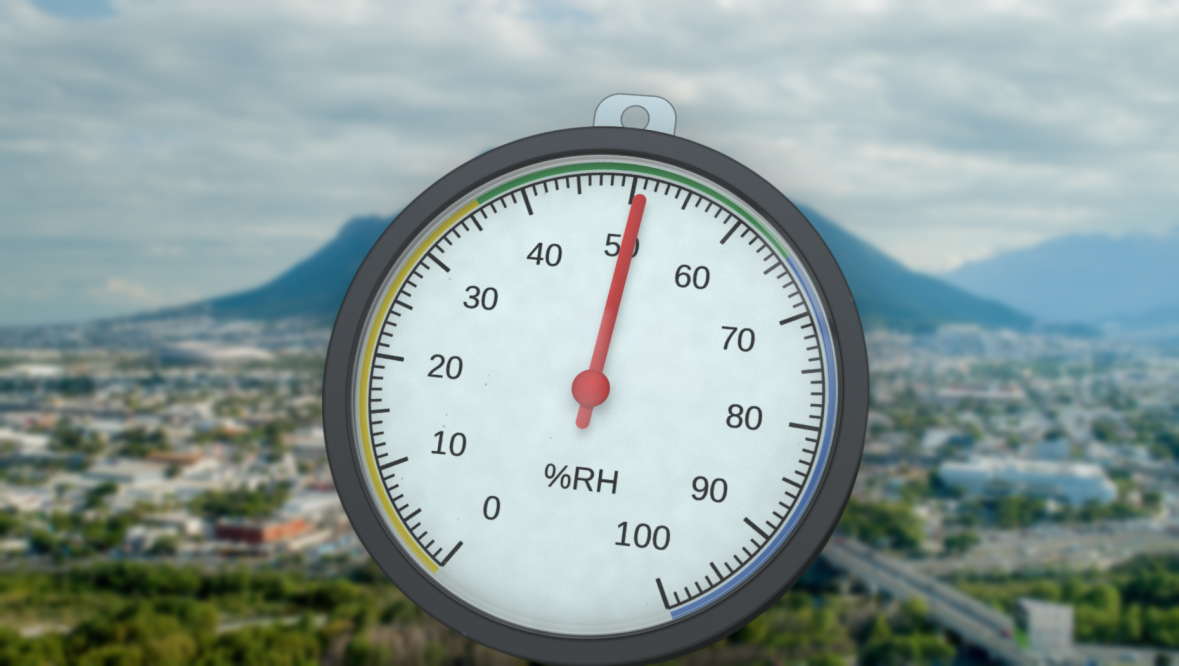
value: {"value": 51, "unit": "%"}
